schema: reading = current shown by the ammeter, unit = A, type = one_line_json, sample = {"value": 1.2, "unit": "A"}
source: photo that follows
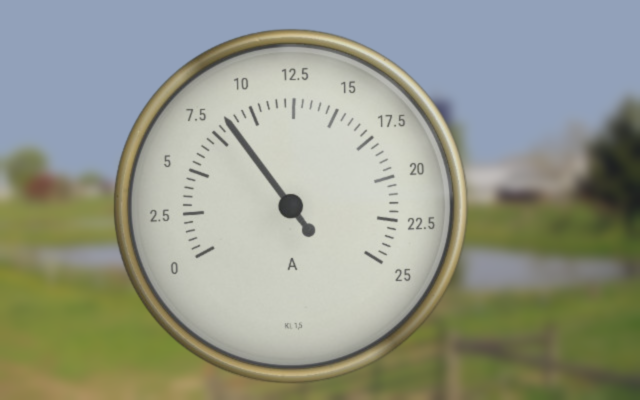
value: {"value": 8.5, "unit": "A"}
